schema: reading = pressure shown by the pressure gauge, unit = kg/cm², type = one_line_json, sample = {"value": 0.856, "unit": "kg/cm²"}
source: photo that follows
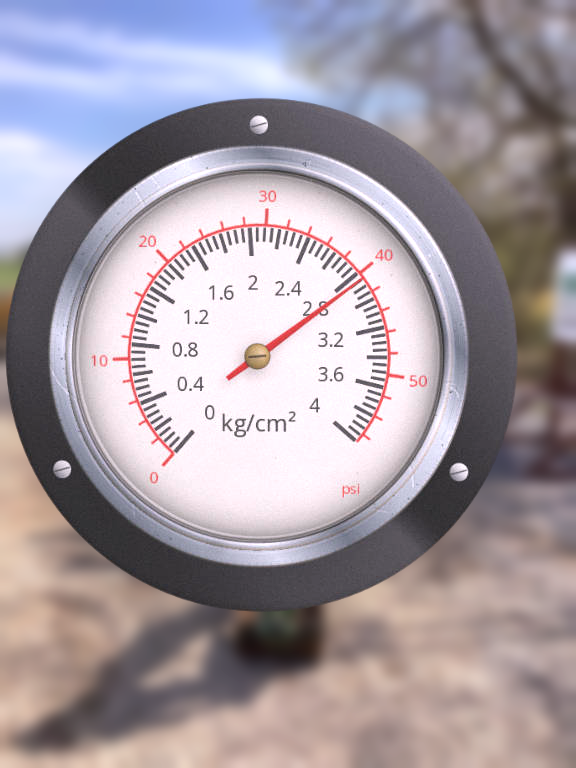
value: {"value": 2.85, "unit": "kg/cm²"}
